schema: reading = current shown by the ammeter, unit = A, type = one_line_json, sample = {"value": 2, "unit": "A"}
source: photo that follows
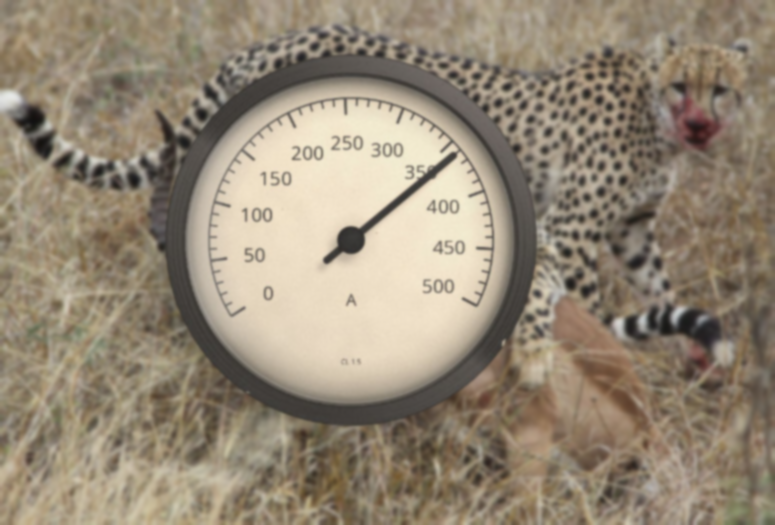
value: {"value": 360, "unit": "A"}
